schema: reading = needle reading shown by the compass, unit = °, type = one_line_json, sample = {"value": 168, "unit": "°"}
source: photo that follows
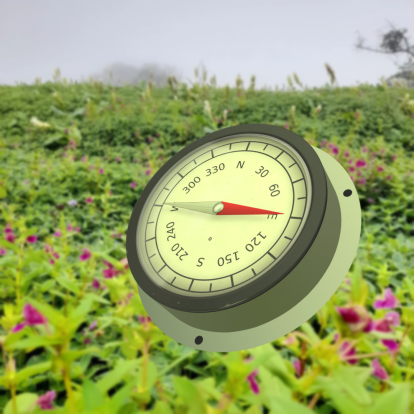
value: {"value": 90, "unit": "°"}
